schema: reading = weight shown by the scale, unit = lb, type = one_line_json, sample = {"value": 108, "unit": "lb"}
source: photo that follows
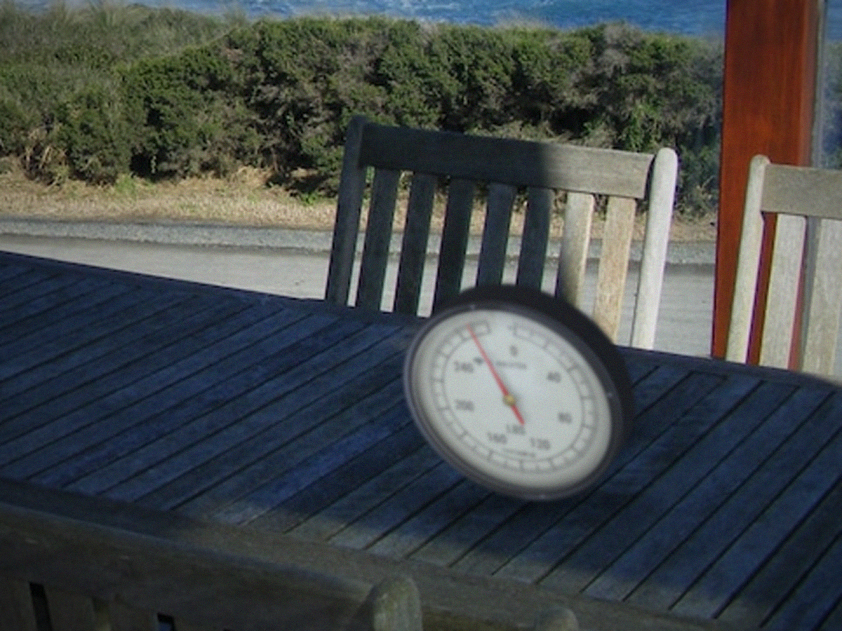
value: {"value": 270, "unit": "lb"}
